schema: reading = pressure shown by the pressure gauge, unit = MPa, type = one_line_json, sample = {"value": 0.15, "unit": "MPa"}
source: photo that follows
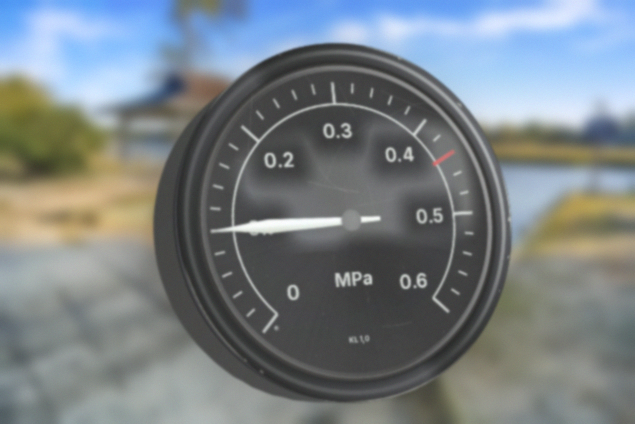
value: {"value": 0.1, "unit": "MPa"}
